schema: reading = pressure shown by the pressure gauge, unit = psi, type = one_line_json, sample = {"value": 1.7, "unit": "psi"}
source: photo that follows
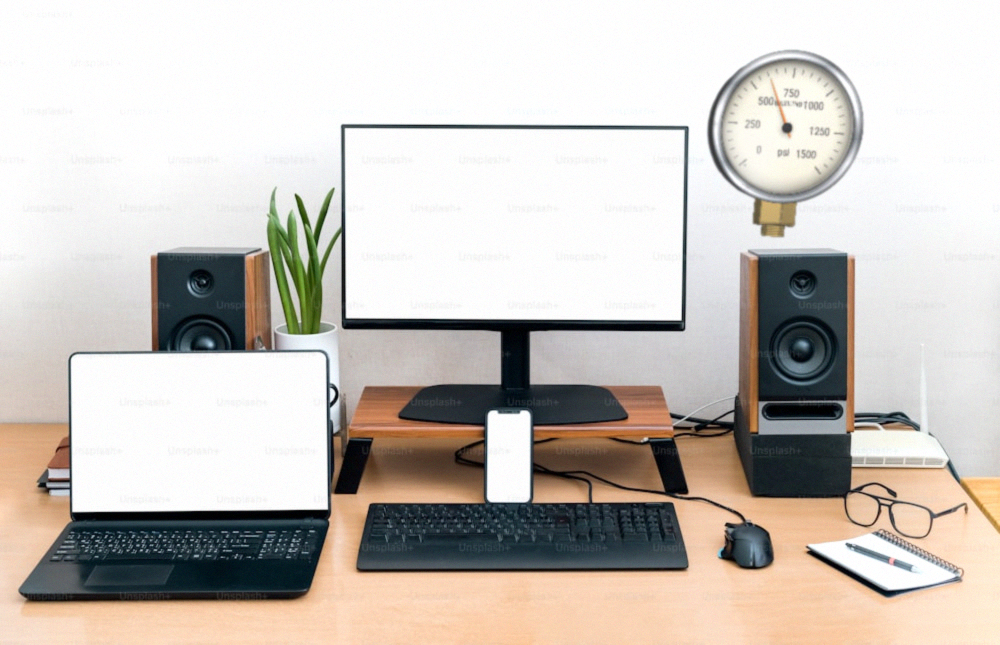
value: {"value": 600, "unit": "psi"}
